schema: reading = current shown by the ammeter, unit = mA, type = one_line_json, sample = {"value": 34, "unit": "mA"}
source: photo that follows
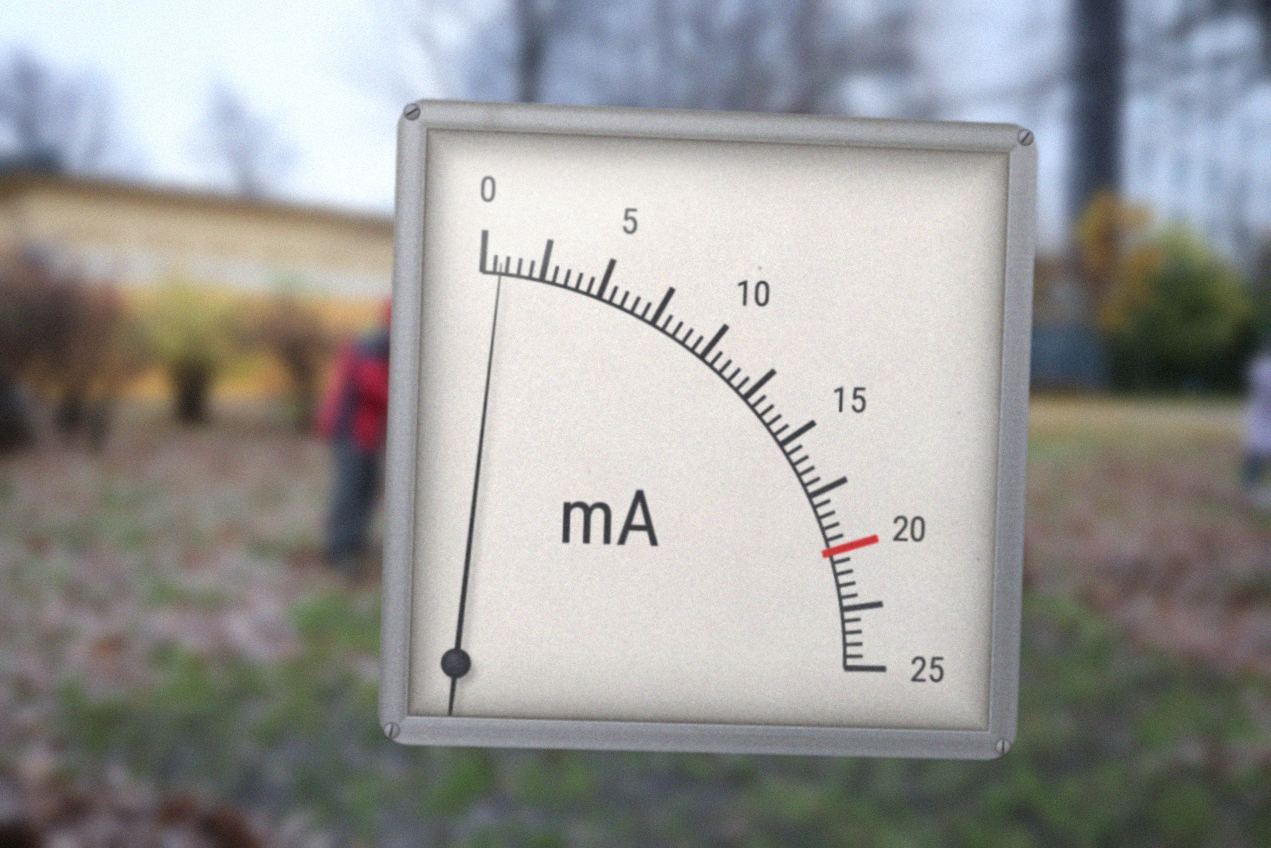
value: {"value": 0.75, "unit": "mA"}
